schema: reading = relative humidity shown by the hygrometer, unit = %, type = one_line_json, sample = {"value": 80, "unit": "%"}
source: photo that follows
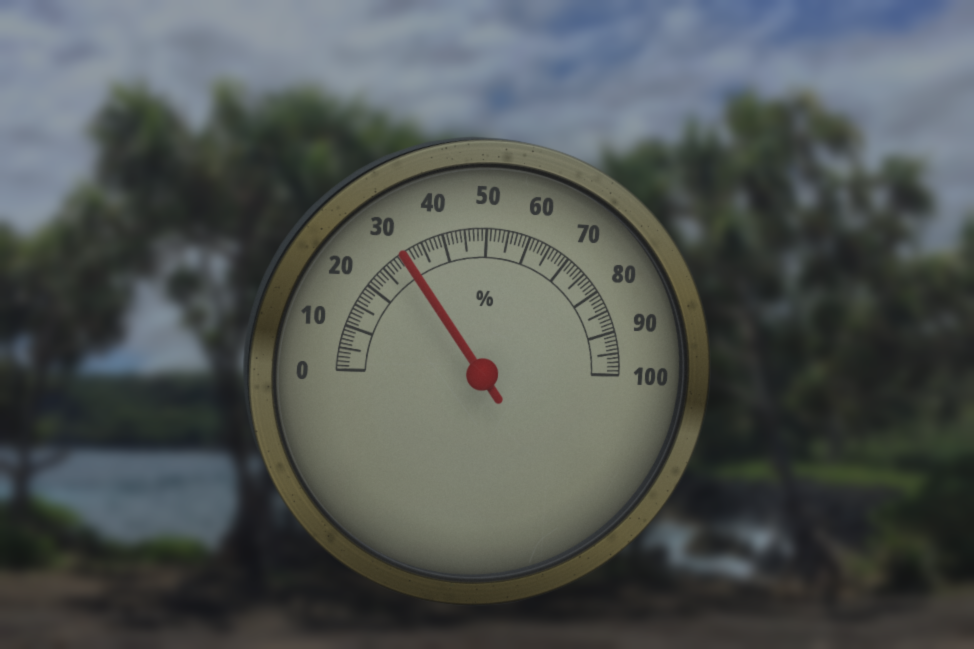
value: {"value": 30, "unit": "%"}
